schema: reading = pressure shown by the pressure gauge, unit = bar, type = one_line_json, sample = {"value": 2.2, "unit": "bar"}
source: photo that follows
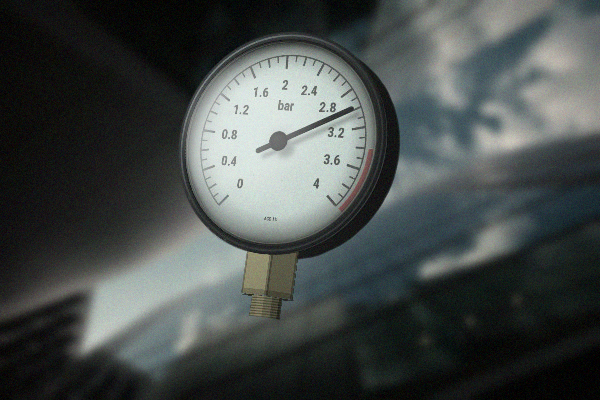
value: {"value": 3, "unit": "bar"}
